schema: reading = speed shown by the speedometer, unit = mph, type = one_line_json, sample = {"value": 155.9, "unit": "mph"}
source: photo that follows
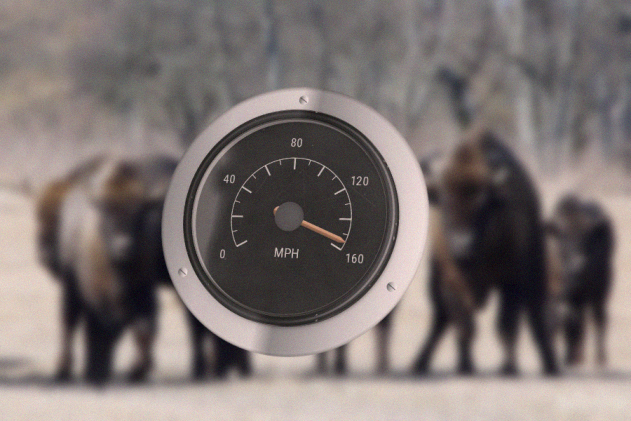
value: {"value": 155, "unit": "mph"}
